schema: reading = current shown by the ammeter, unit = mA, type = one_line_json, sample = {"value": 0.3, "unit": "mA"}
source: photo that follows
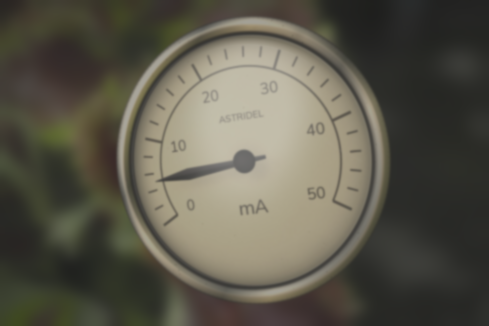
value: {"value": 5, "unit": "mA"}
